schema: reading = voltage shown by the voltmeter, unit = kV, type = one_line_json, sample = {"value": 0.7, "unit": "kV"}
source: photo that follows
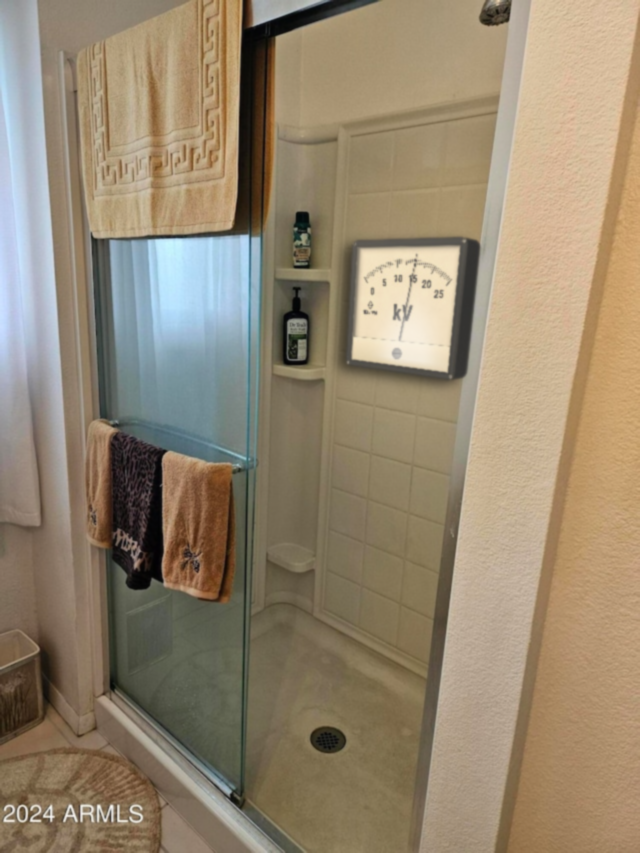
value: {"value": 15, "unit": "kV"}
